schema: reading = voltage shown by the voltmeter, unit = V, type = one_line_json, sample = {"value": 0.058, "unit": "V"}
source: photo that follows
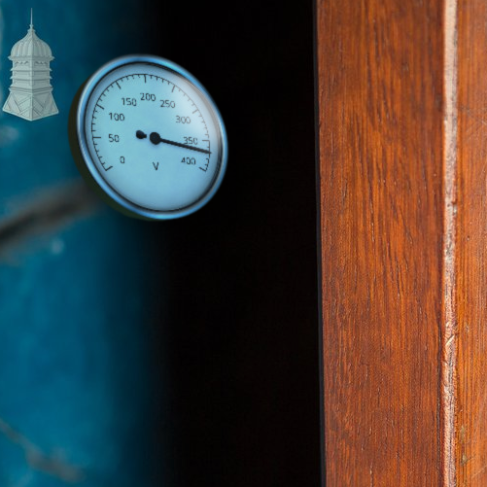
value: {"value": 370, "unit": "V"}
